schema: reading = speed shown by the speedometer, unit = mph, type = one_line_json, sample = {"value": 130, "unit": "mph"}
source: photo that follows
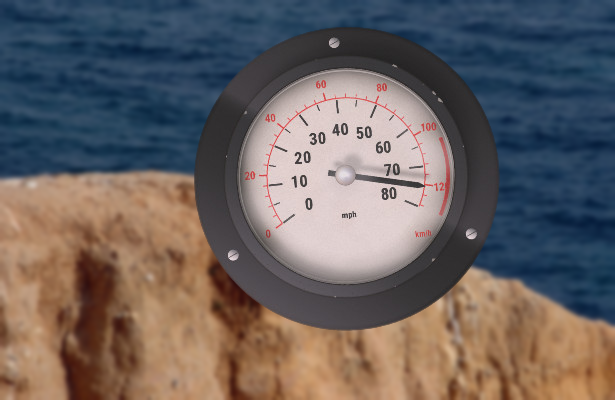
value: {"value": 75, "unit": "mph"}
